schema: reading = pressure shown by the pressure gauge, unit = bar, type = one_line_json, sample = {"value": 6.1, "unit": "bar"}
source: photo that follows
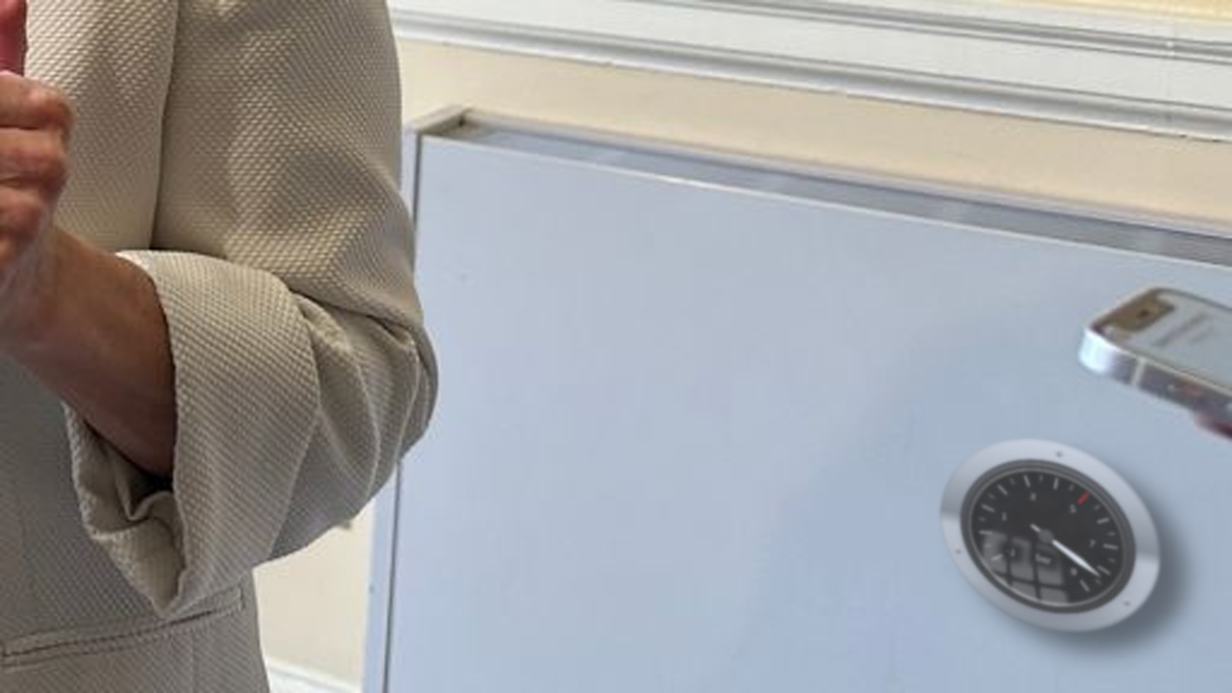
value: {"value": 8.25, "unit": "bar"}
